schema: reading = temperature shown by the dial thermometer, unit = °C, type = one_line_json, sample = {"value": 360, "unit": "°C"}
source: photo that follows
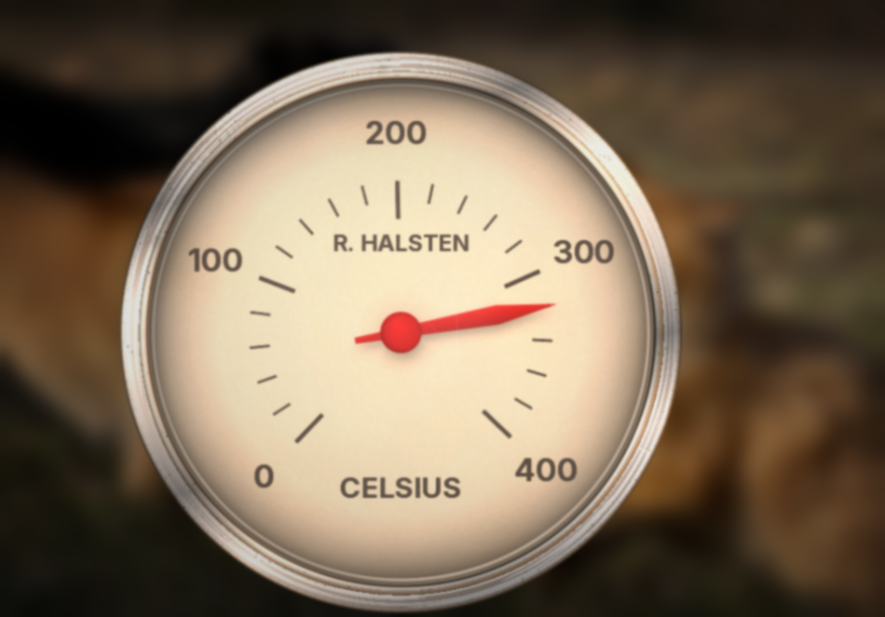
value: {"value": 320, "unit": "°C"}
